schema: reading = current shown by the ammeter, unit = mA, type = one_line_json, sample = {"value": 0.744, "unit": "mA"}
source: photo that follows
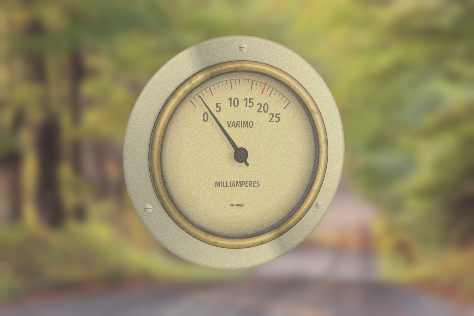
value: {"value": 2, "unit": "mA"}
